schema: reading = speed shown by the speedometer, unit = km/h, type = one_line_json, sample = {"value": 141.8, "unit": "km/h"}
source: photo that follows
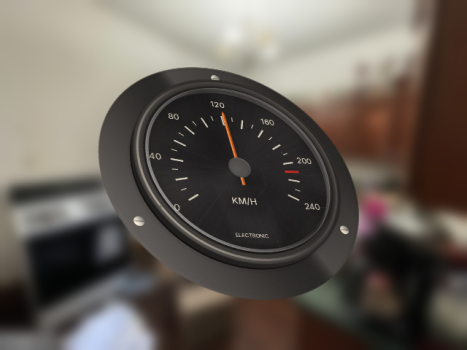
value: {"value": 120, "unit": "km/h"}
